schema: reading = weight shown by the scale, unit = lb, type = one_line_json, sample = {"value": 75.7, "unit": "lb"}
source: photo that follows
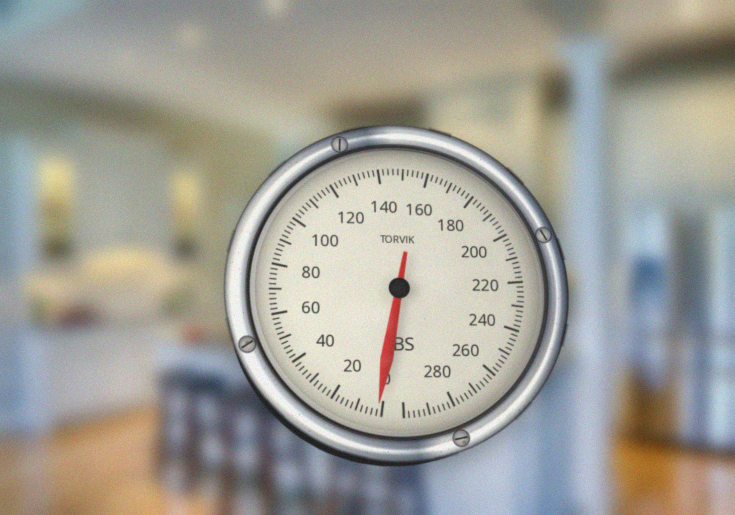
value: {"value": 2, "unit": "lb"}
